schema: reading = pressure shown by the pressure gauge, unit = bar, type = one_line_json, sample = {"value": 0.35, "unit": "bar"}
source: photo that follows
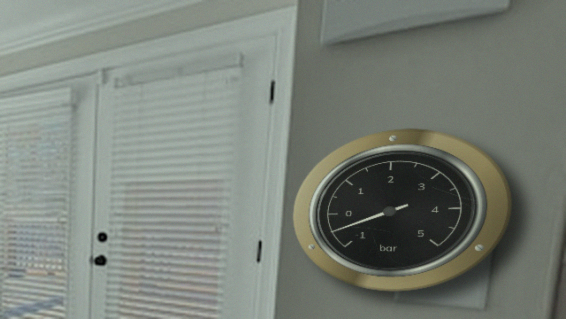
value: {"value": -0.5, "unit": "bar"}
